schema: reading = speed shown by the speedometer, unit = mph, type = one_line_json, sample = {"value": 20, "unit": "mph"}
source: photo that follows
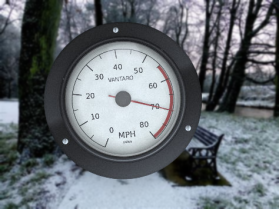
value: {"value": 70, "unit": "mph"}
